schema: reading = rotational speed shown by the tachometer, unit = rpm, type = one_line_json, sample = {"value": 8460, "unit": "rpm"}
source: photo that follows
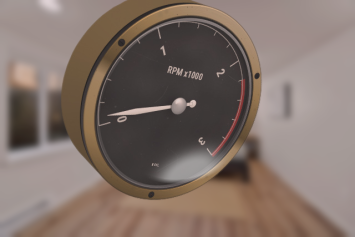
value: {"value": 100, "unit": "rpm"}
